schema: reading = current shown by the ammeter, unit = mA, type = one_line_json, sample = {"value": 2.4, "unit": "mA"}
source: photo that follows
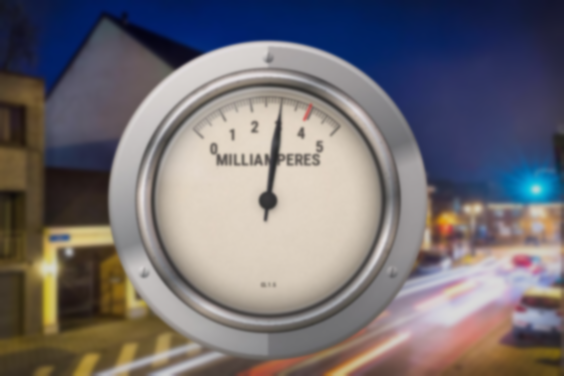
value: {"value": 3, "unit": "mA"}
